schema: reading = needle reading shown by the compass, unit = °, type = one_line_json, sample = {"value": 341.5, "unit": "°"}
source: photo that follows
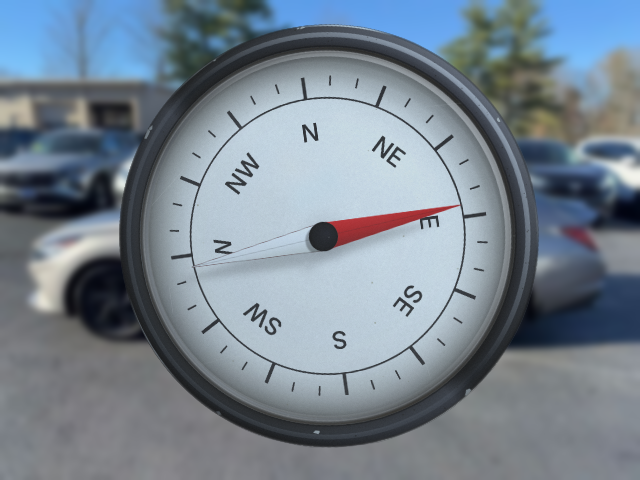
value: {"value": 85, "unit": "°"}
